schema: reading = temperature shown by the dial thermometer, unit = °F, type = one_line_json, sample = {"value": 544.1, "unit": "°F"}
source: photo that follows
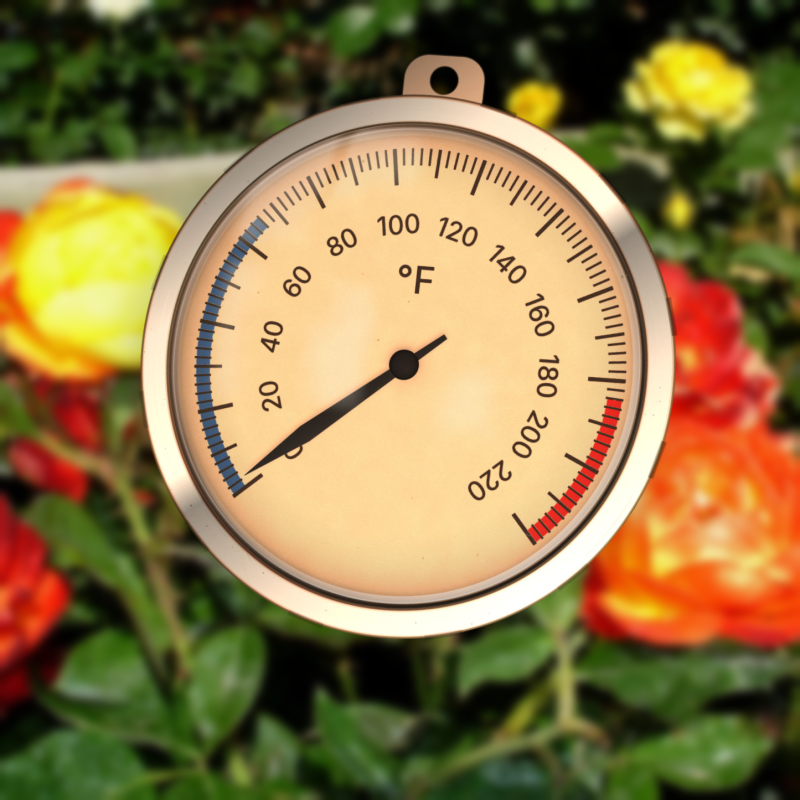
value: {"value": 2, "unit": "°F"}
